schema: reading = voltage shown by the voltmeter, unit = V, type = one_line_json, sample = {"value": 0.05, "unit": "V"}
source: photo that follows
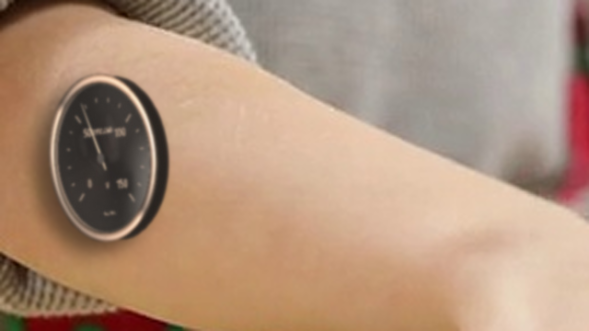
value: {"value": 60, "unit": "V"}
